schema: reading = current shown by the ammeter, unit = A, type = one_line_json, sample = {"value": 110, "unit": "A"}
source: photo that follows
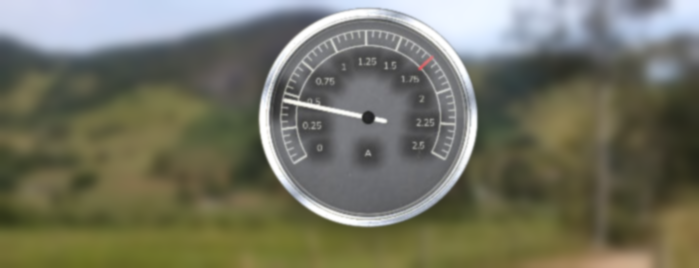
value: {"value": 0.45, "unit": "A"}
